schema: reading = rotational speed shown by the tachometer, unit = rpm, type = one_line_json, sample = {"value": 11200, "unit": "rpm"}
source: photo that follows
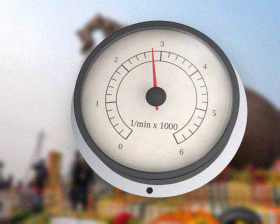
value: {"value": 2800, "unit": "rpm"}
